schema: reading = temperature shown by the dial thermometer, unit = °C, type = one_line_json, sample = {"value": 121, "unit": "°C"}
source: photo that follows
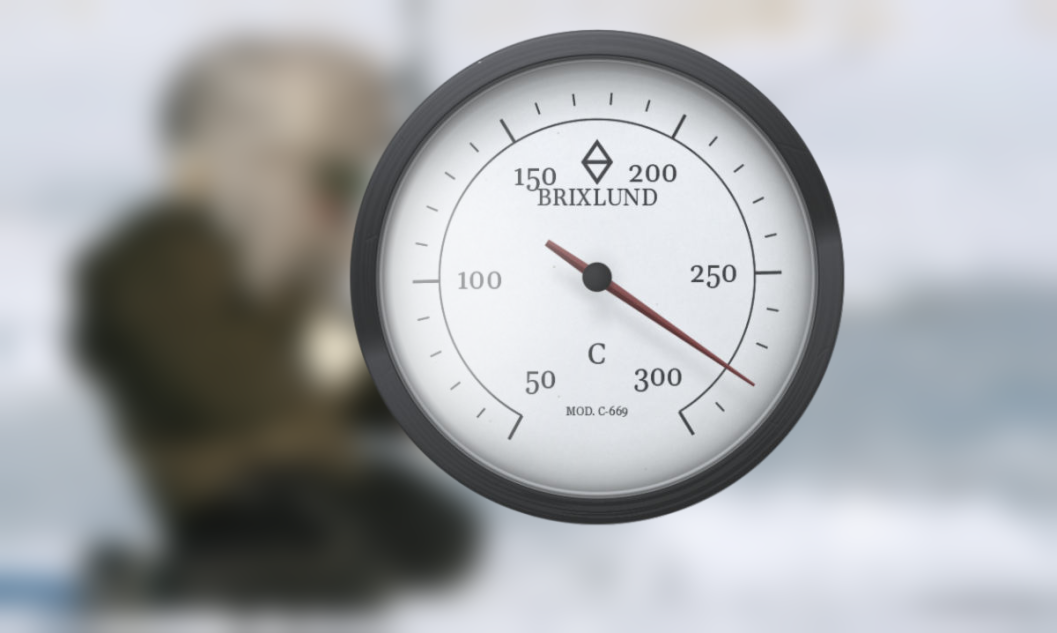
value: {"value": 280, "unit": "°C"}
